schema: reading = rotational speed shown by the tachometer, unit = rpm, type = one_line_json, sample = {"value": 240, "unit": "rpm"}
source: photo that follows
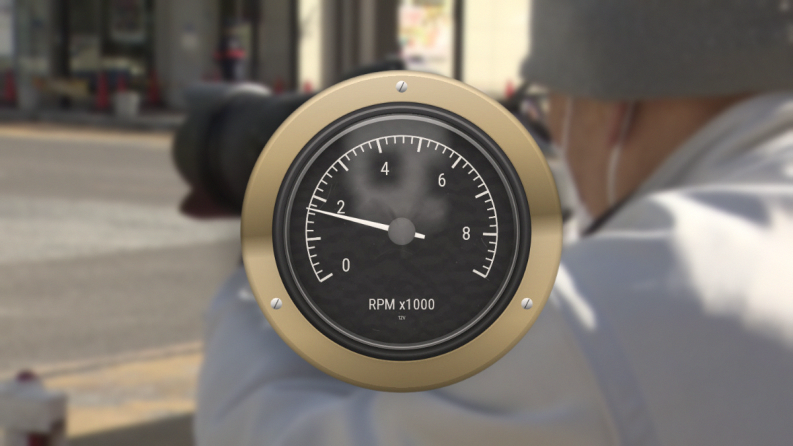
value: {"value": 1700, "unit": "rpm"}
